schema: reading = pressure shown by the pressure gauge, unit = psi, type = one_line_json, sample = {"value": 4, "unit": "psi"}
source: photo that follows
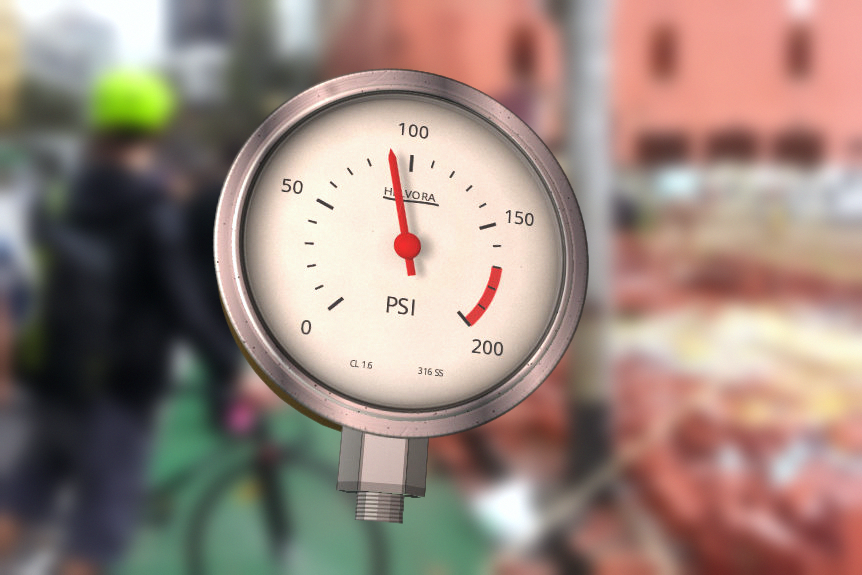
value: {"value": 90, "unit": "psi"}
